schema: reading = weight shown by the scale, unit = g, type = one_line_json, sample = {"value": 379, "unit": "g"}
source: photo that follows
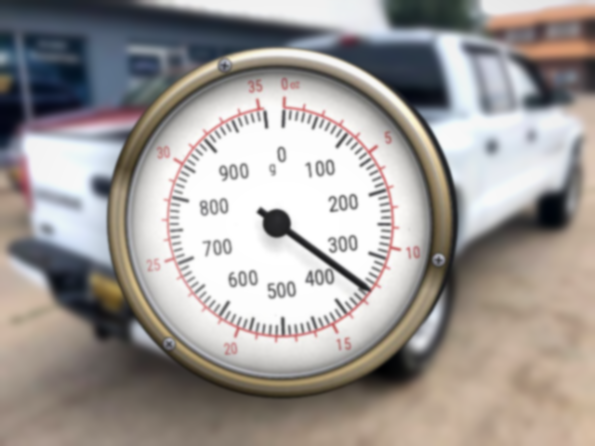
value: {"value": 350, "unit": "g"}
